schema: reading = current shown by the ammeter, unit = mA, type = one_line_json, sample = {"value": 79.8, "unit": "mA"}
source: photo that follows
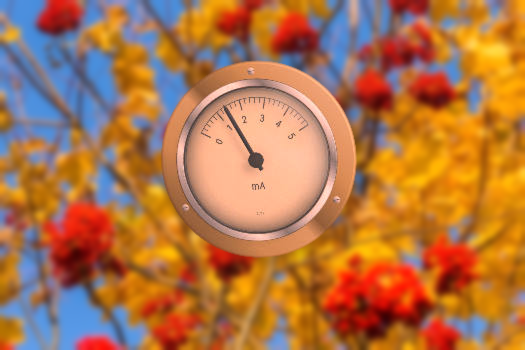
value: {"value": 1.4, "unit": "mA"}
